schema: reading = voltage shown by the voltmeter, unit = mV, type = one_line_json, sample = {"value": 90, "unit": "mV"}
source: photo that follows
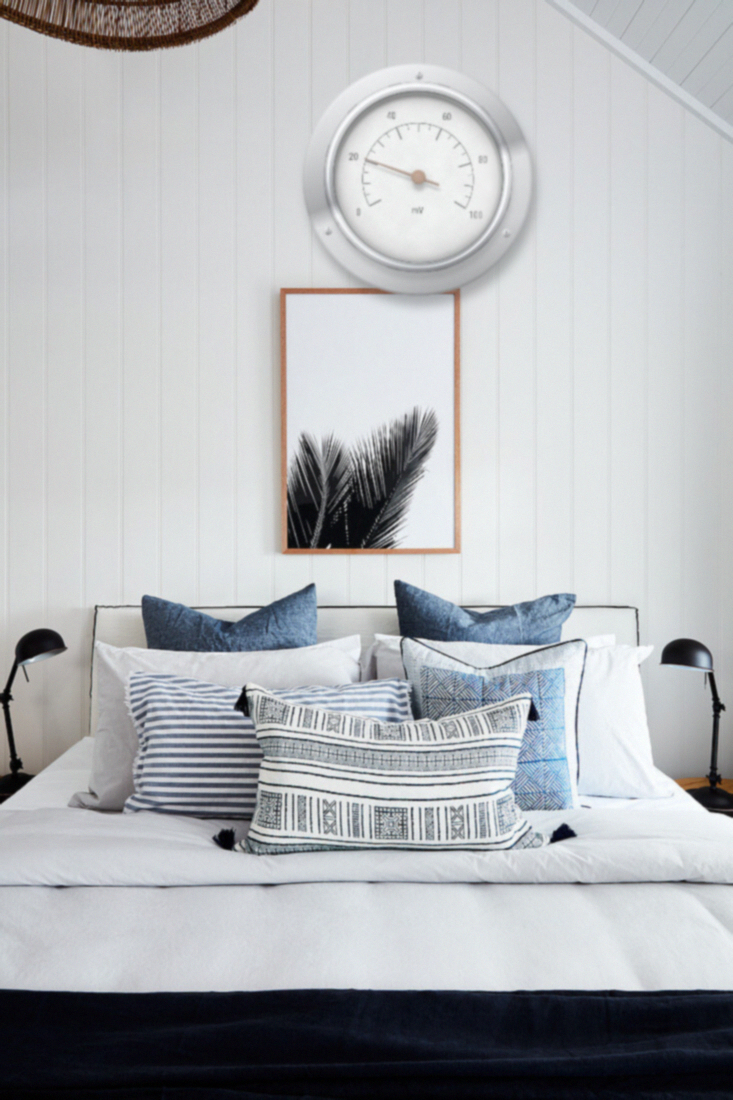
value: {"value": 20, "unit": "mV"}
